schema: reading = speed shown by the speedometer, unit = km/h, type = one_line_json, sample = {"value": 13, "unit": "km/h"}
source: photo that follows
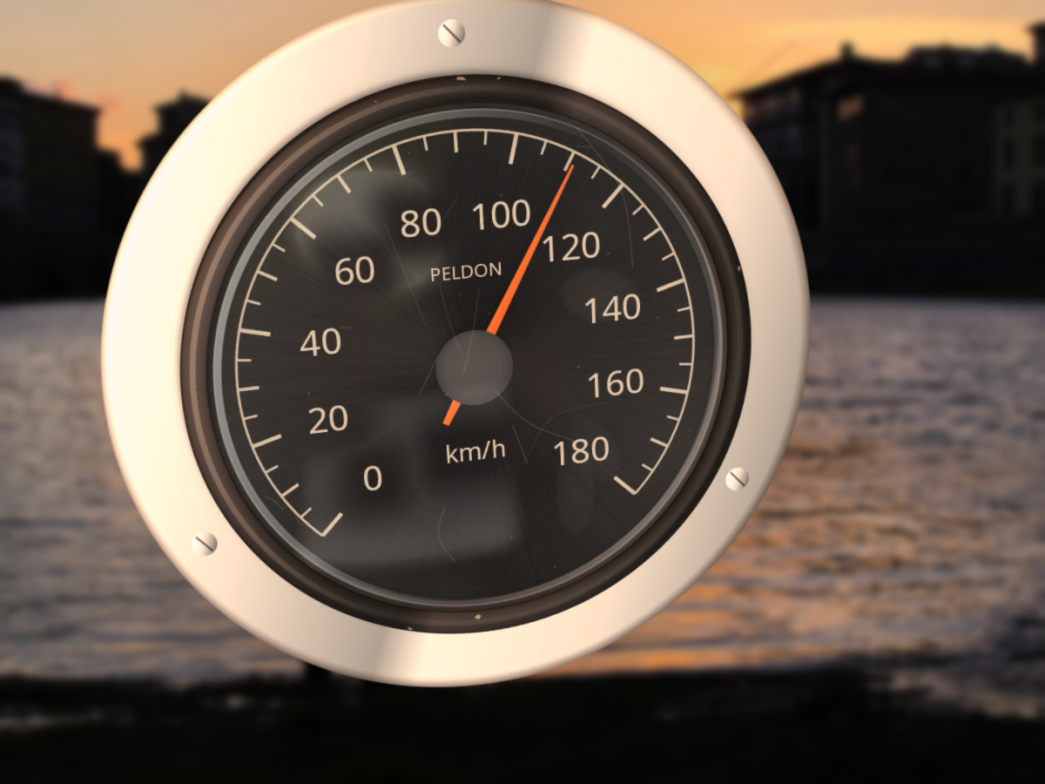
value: {"value": 110, "unit": "km/h"}
